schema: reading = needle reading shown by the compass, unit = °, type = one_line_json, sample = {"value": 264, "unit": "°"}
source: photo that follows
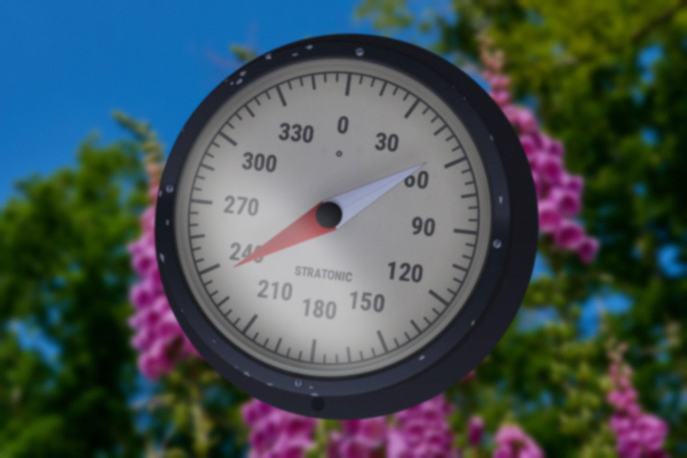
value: {"value": 235, "unit": "°"}
